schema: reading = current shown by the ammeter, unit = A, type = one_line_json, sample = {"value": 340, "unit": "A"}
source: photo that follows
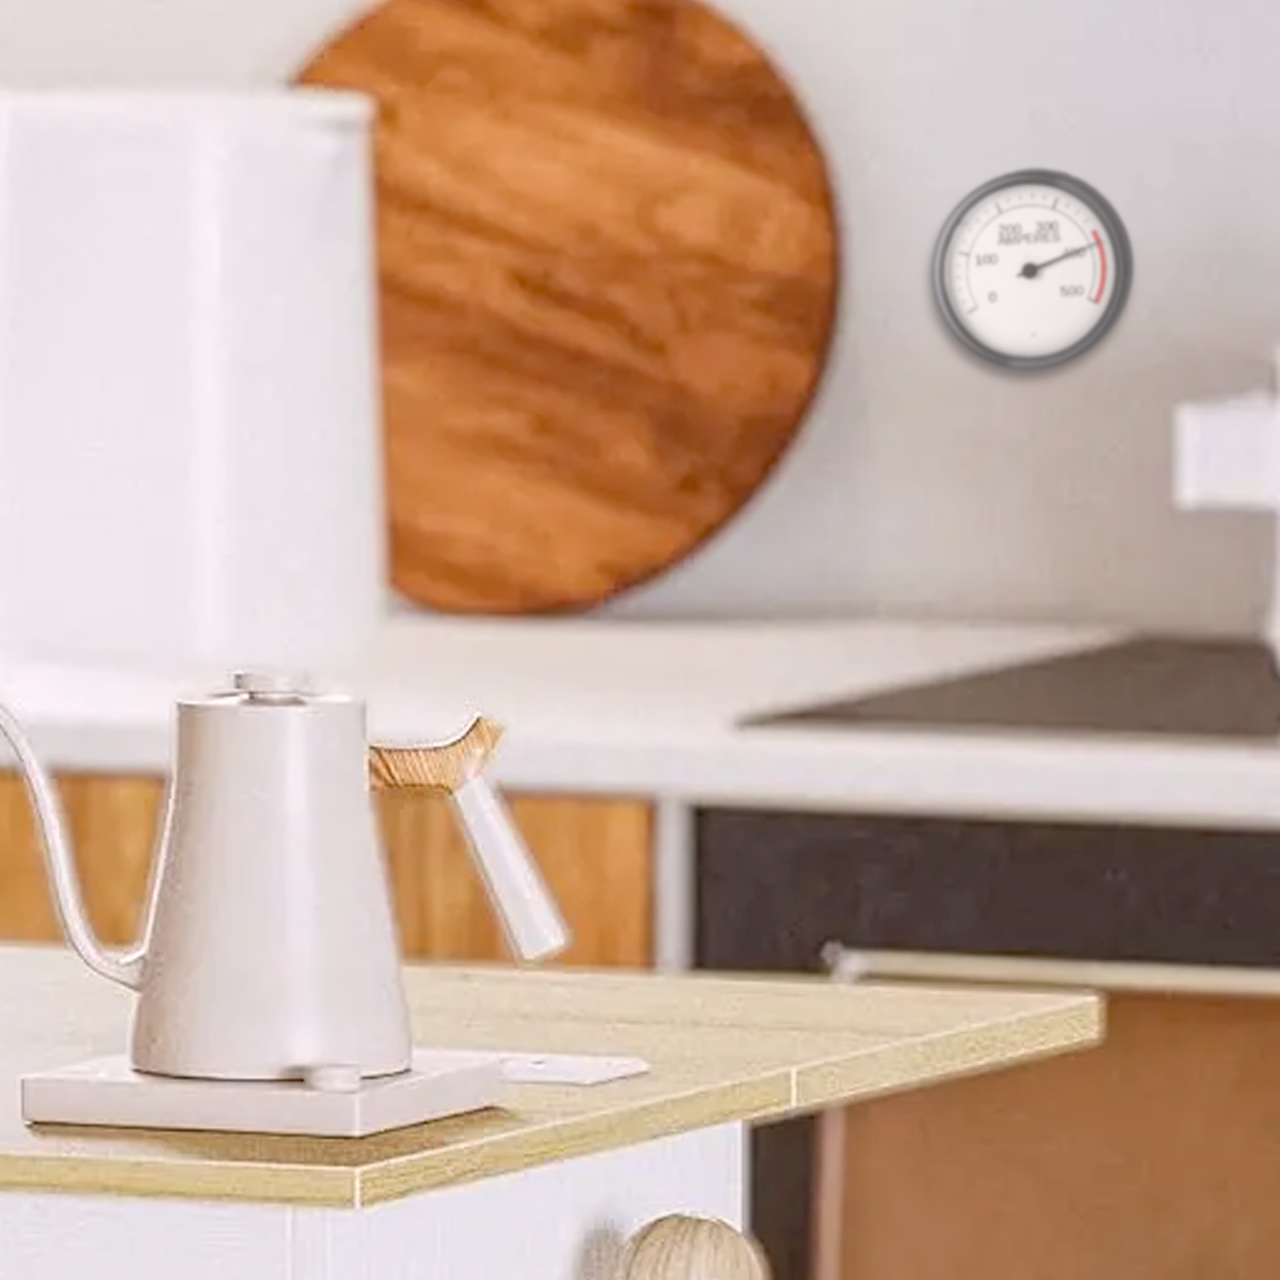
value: {"value": 400, "unit": "A"}
